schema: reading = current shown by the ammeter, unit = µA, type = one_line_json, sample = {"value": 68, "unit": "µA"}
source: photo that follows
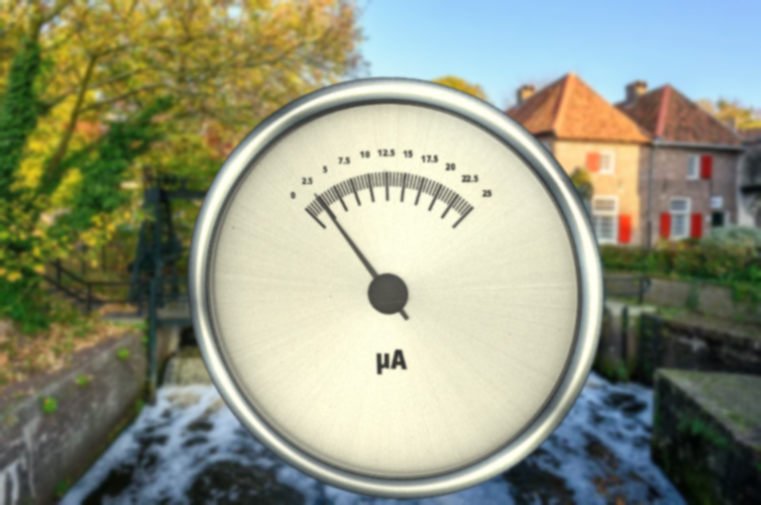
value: {"value": 2.5, "unit": "µA"}
